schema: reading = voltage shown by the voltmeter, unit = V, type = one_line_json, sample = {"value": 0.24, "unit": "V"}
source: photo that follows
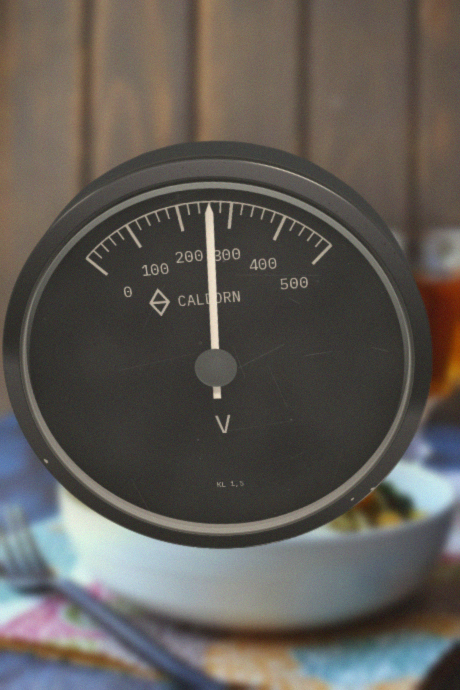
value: {"value": 260, "unit": "V"}
